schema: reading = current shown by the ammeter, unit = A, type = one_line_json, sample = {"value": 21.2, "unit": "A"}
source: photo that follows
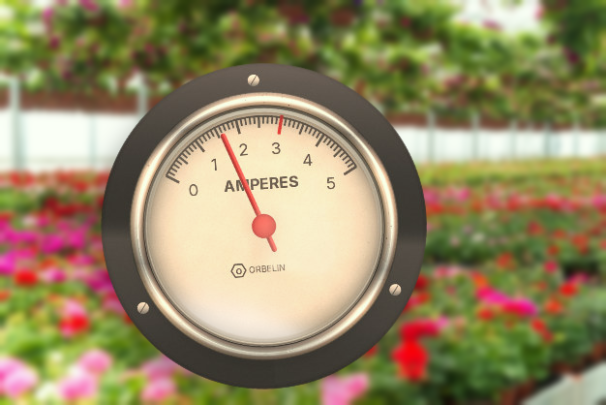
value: {"value": 1.6, "unit": "A"}
